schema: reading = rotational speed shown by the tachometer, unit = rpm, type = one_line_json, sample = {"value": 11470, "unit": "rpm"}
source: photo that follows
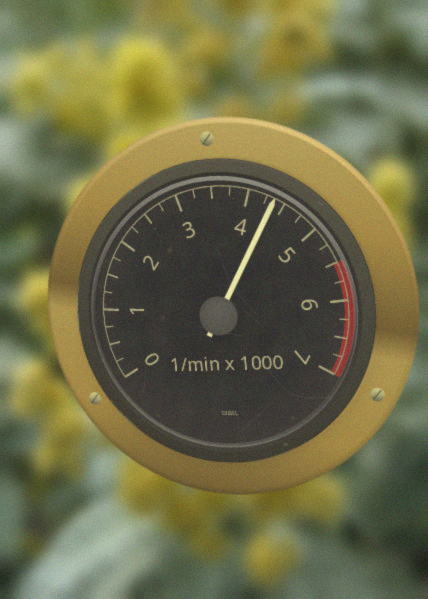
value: {"value": 4375, "unit": "rpm"}
